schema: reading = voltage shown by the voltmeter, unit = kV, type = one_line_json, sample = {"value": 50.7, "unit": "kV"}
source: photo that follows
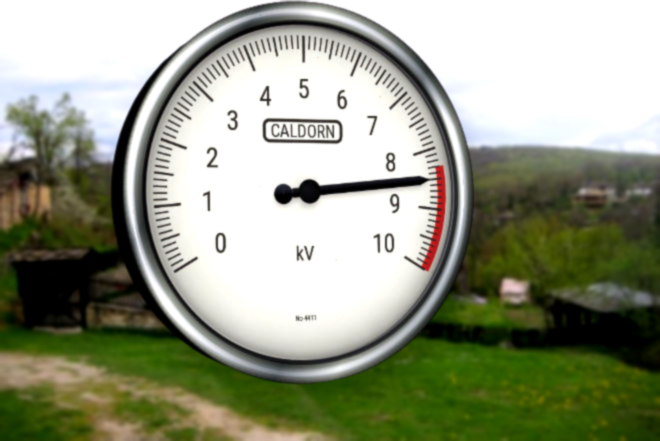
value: {"value": 8.5, "unit": "kV"}
